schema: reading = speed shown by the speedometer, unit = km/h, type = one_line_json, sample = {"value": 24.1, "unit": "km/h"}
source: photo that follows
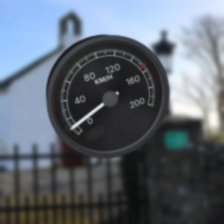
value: {"value": 10, "unit": "km/h"}
